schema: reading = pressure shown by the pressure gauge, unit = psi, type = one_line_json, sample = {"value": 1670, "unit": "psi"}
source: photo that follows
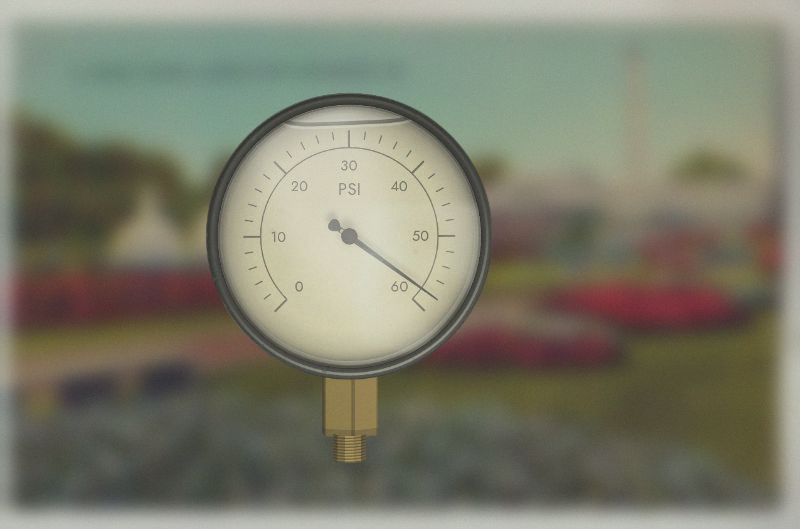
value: {"value": 58, "unit": "psi"}
